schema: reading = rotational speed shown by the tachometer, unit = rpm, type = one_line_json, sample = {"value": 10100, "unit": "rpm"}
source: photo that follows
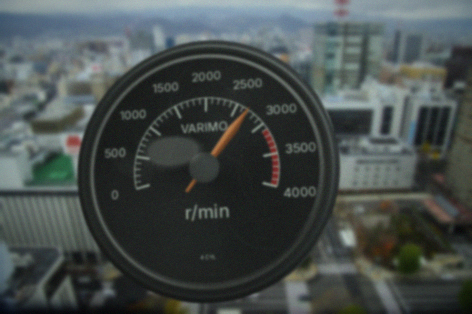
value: {"value": 2700, "unit": "rpm"}
